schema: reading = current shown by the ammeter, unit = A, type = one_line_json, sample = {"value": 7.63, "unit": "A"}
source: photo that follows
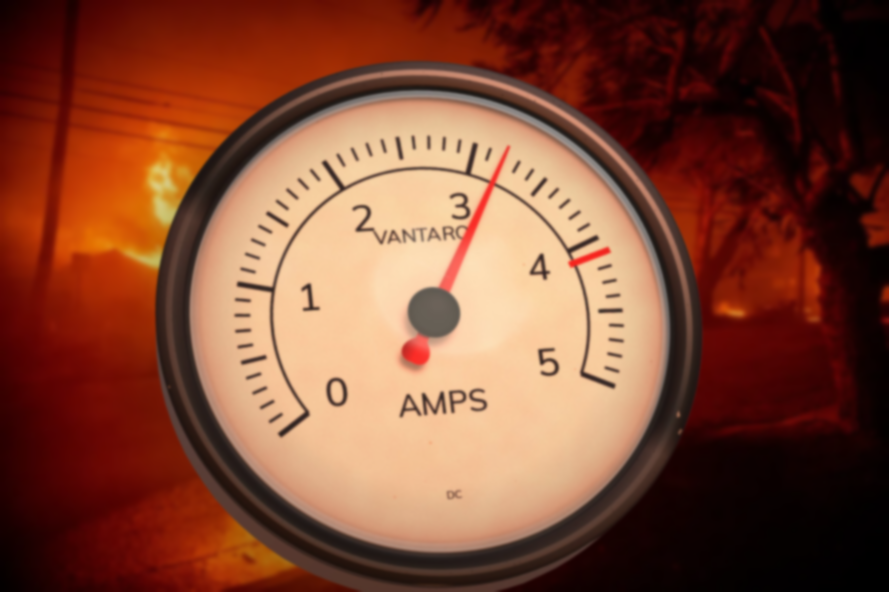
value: {"value": 3.2, "unit": "A"}
